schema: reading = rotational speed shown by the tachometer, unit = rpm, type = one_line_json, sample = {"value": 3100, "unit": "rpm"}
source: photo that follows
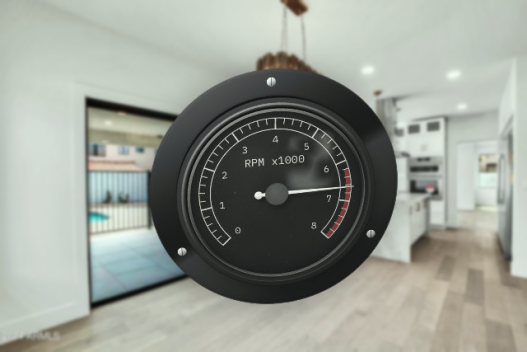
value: {"value": 6600, "unit": "rpm"}
